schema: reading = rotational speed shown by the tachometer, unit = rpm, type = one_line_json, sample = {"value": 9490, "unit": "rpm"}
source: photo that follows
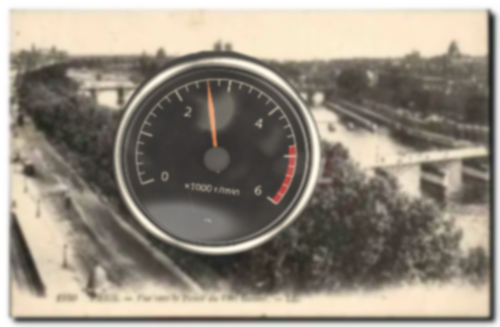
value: {"value": 2600, "unit": "rpm"}
